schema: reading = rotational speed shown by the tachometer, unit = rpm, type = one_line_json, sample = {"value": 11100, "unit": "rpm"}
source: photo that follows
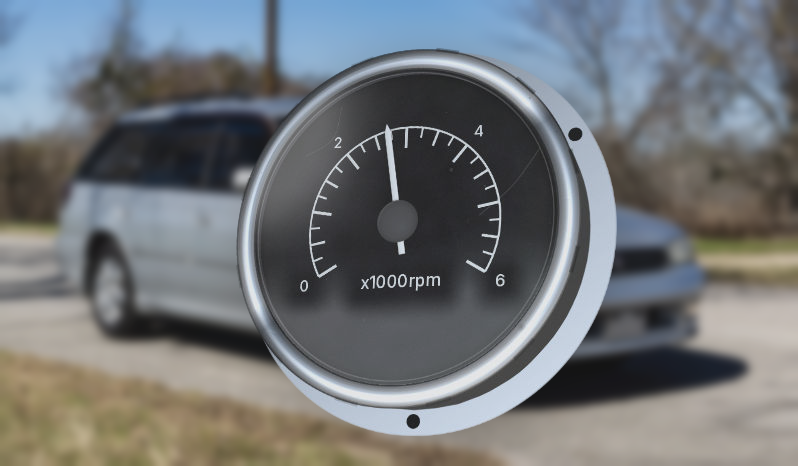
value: {"value": 2750, "unit": "rpm"}
